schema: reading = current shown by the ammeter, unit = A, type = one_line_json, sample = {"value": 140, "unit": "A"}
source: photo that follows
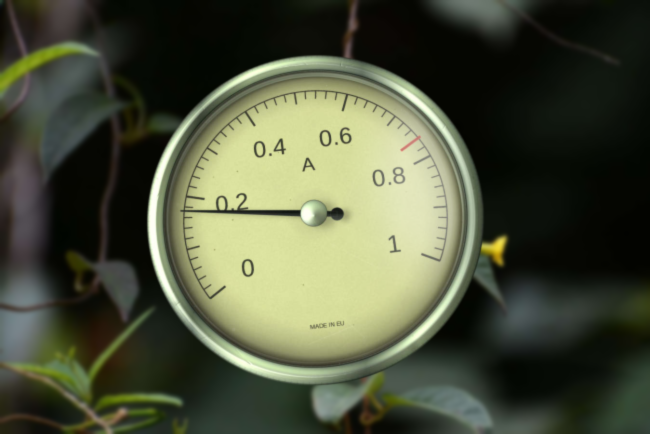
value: {"value": 0.17, "unit": "A"}
